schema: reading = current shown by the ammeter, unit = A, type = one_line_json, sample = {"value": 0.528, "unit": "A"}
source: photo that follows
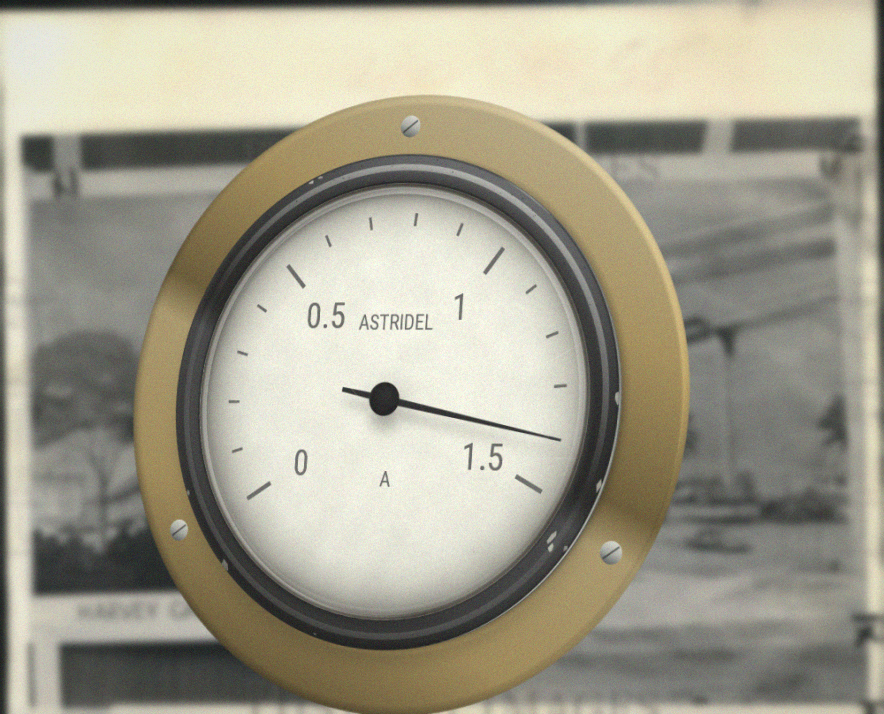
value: {"value": 1.4, "unit": "A"}
